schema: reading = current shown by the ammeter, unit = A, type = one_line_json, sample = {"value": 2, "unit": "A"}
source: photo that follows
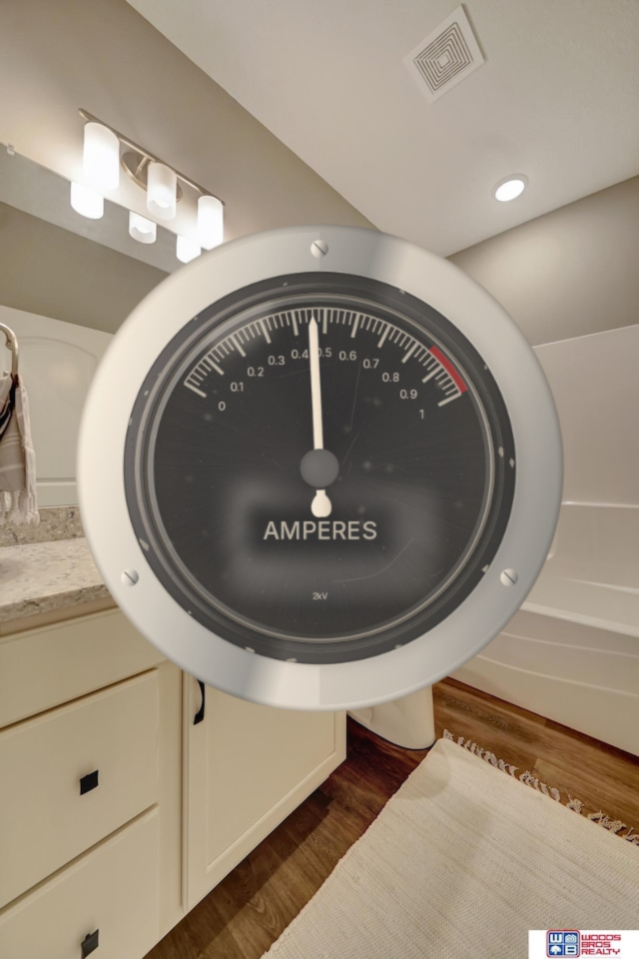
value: {"value": 0.46, "unit": "A"}
